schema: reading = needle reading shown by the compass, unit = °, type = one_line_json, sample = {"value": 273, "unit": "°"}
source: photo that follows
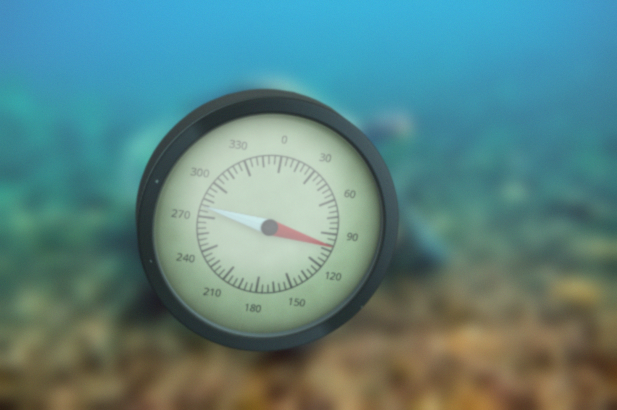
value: {"value": 100, "unit": "°"}
